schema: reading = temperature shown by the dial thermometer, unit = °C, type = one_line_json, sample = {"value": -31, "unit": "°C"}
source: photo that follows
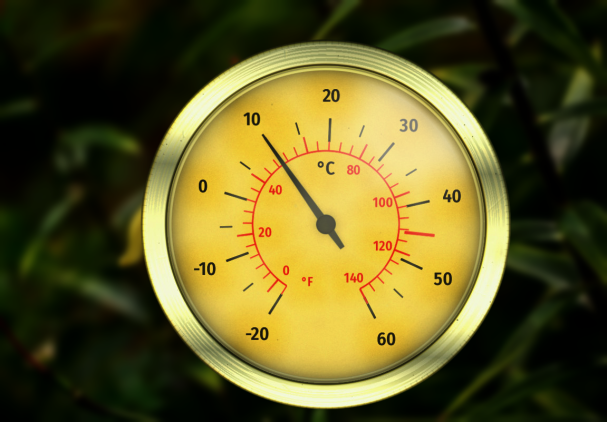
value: {"value": 10, "unit": "°C"}
